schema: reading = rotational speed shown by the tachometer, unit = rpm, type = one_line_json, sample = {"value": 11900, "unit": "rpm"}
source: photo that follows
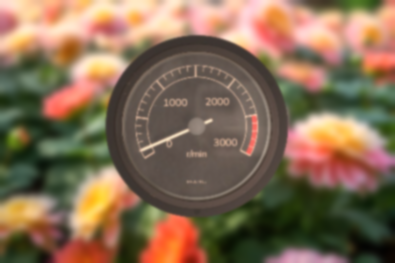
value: {"value": 100, "unit": "rpm"}
